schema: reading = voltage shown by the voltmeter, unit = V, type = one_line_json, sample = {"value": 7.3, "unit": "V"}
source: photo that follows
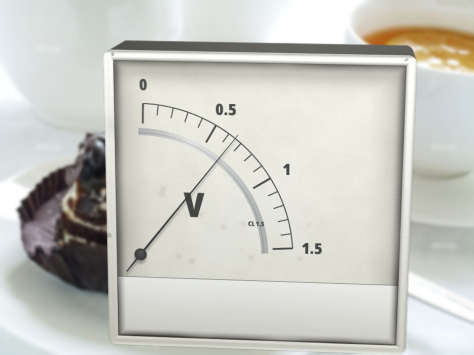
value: {"value": 0.65, "unit": "V"}
